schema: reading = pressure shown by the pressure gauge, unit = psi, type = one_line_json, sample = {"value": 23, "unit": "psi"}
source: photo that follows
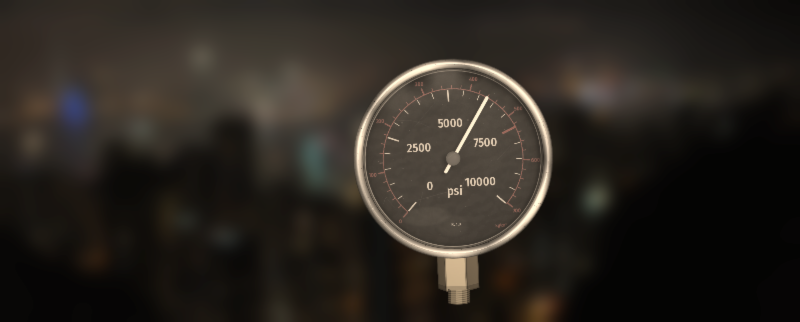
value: {"value": 6250, "unit": "psi"}
